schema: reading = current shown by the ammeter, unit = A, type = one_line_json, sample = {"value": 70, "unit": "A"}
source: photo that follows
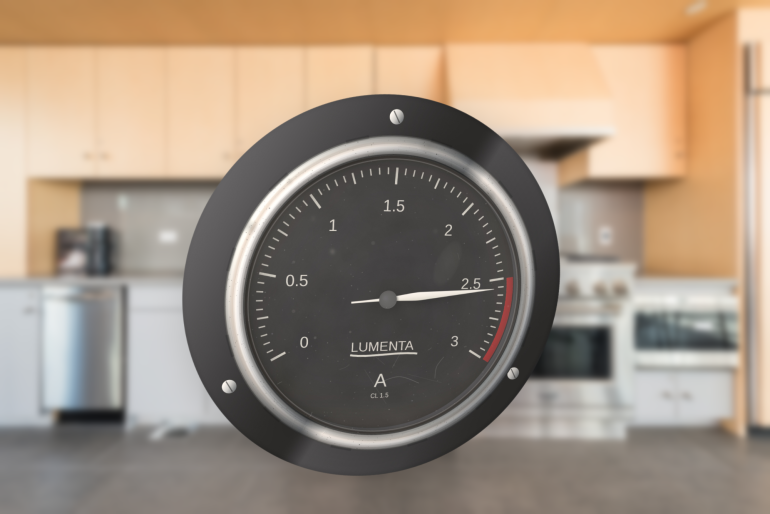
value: {"value": 2.55, "unit": "A"}
